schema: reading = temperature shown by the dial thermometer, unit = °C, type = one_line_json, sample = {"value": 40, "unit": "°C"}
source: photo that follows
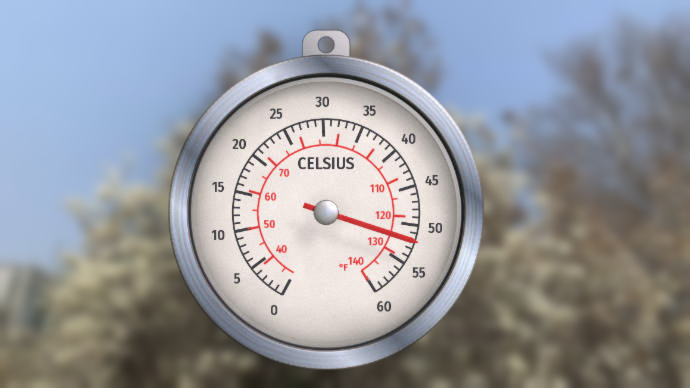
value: {"value": 52, "unit": "°C"}
